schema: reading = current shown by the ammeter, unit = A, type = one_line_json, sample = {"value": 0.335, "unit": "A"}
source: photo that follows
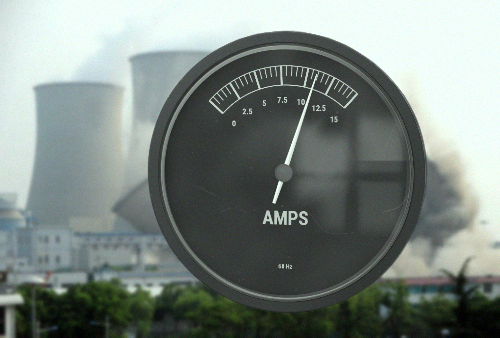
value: {"value": 11, "unit": "A"}
